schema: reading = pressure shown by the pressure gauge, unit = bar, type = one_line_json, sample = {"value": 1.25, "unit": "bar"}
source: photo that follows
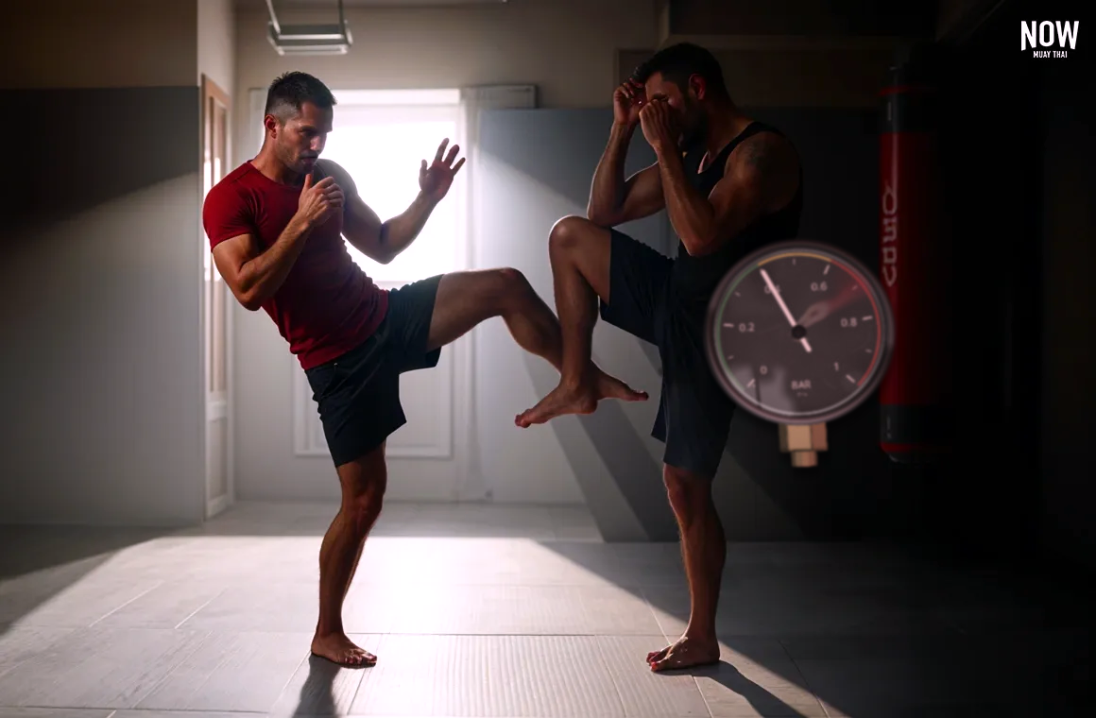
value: {"value": 0.4, "unit": "bar"}
